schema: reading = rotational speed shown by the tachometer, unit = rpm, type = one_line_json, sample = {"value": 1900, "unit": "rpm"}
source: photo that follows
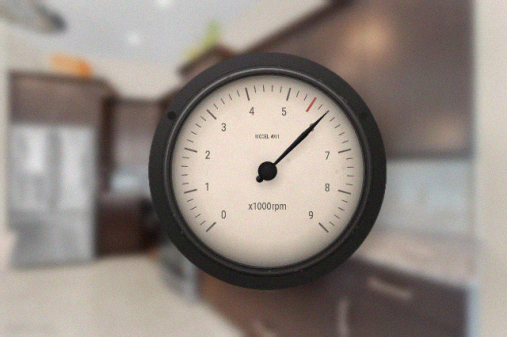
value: {"value": 6000, "unit": "rpm"}
